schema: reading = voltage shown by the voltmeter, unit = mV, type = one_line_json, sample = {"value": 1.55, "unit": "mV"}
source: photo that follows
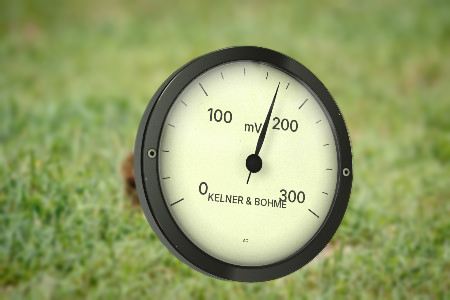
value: {"value": 170, "unit": "mV"}
